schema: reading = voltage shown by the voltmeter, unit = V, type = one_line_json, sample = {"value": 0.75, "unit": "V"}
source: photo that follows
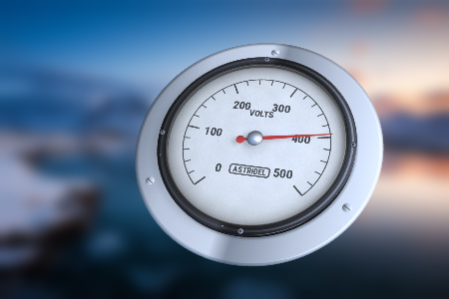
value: {"value": 400, "unit": "V"}
